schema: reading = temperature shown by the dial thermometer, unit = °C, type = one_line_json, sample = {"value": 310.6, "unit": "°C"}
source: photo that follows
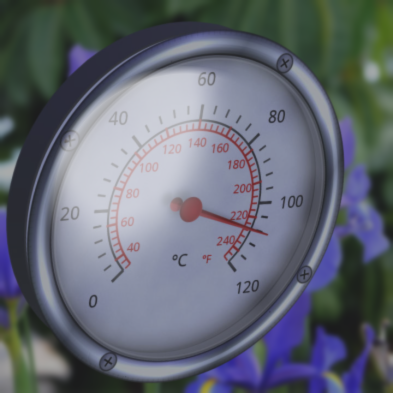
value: {"value": 108, "unit": "°C"}
